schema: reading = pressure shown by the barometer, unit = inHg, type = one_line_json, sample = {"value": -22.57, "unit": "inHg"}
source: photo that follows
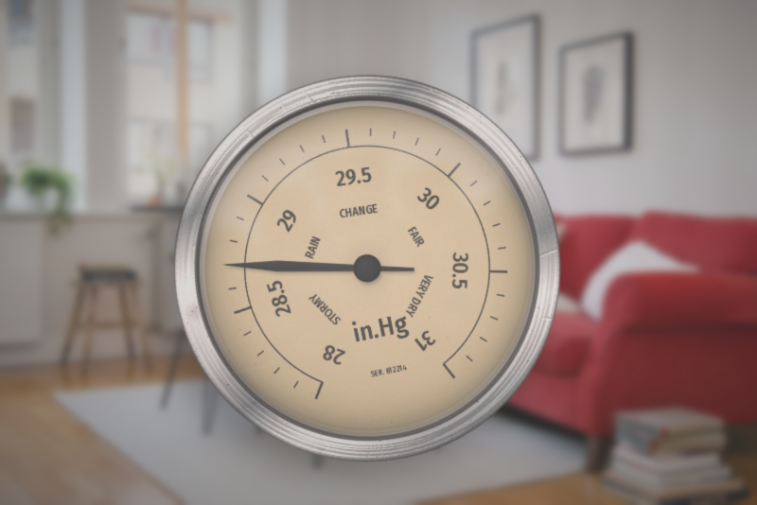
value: {"value": 28.7, "unit": "inHg"}
